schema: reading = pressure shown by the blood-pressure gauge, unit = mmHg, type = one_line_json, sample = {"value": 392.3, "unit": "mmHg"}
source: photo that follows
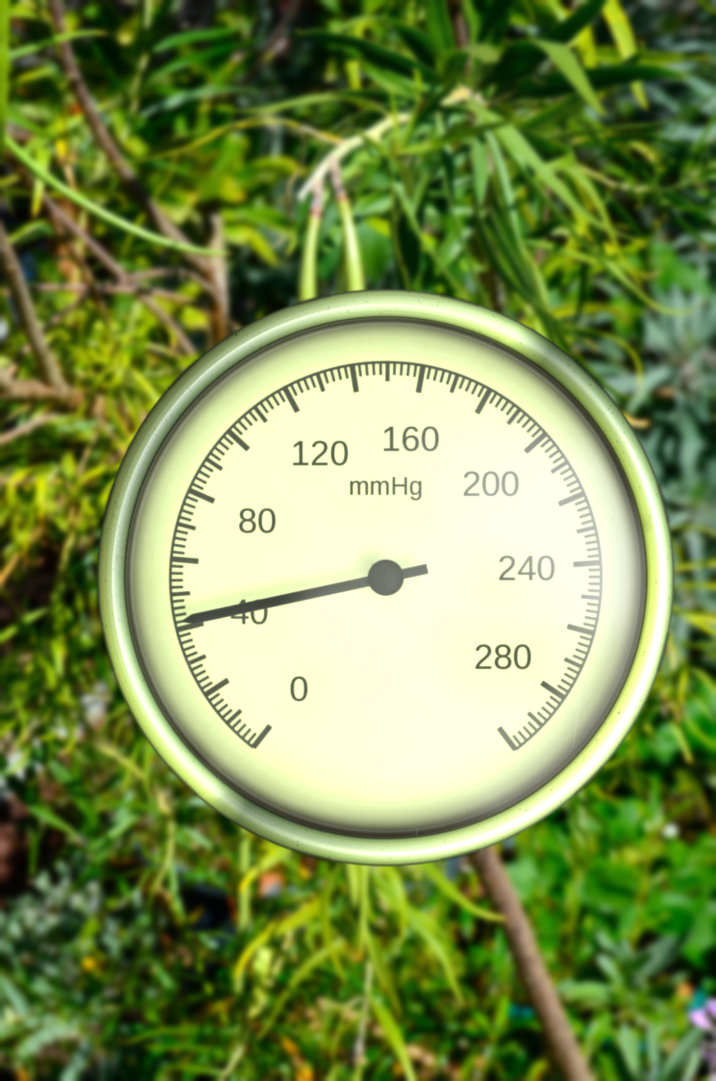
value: {"value": 42, "unit": "mmHg"}
